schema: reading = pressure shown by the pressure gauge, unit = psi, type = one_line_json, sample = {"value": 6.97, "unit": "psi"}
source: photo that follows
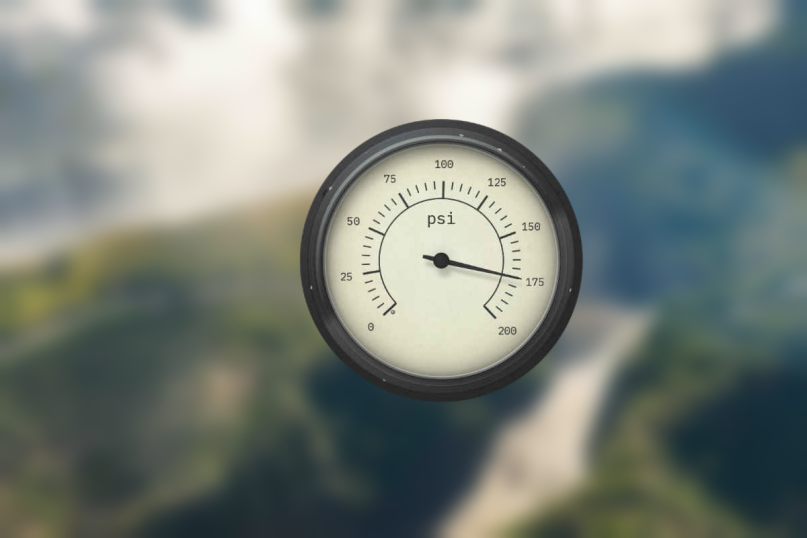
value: {"value": 175, "unit": "psi"}
